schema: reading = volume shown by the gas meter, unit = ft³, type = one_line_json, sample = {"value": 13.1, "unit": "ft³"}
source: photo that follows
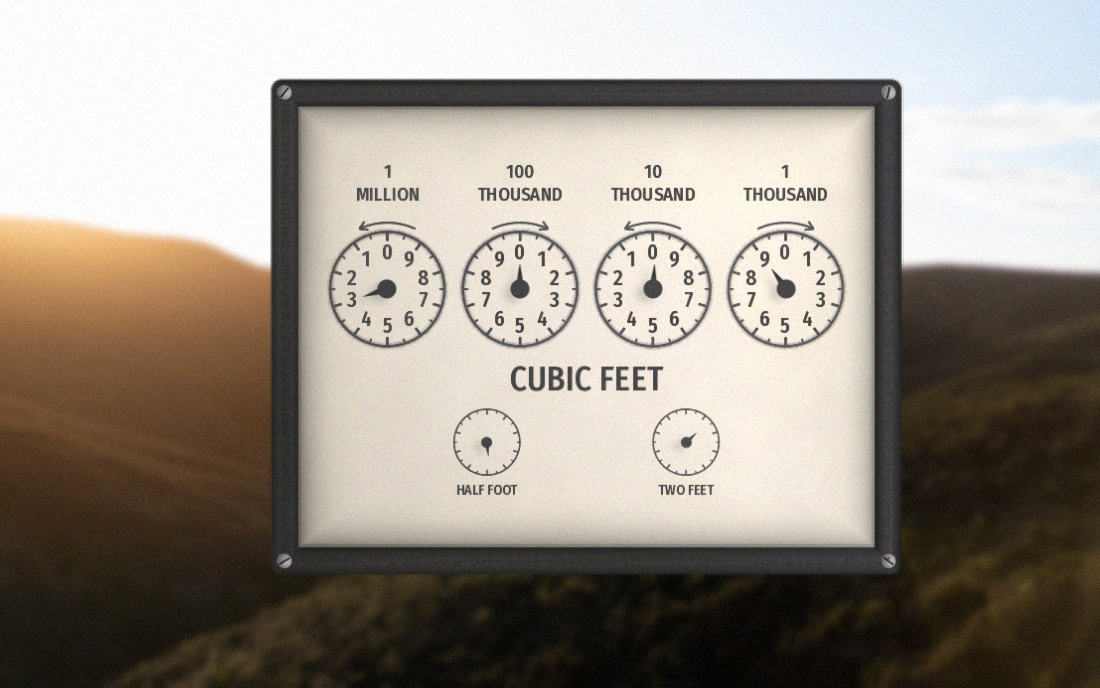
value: {"value": 299900, "unit": "ft³"}
